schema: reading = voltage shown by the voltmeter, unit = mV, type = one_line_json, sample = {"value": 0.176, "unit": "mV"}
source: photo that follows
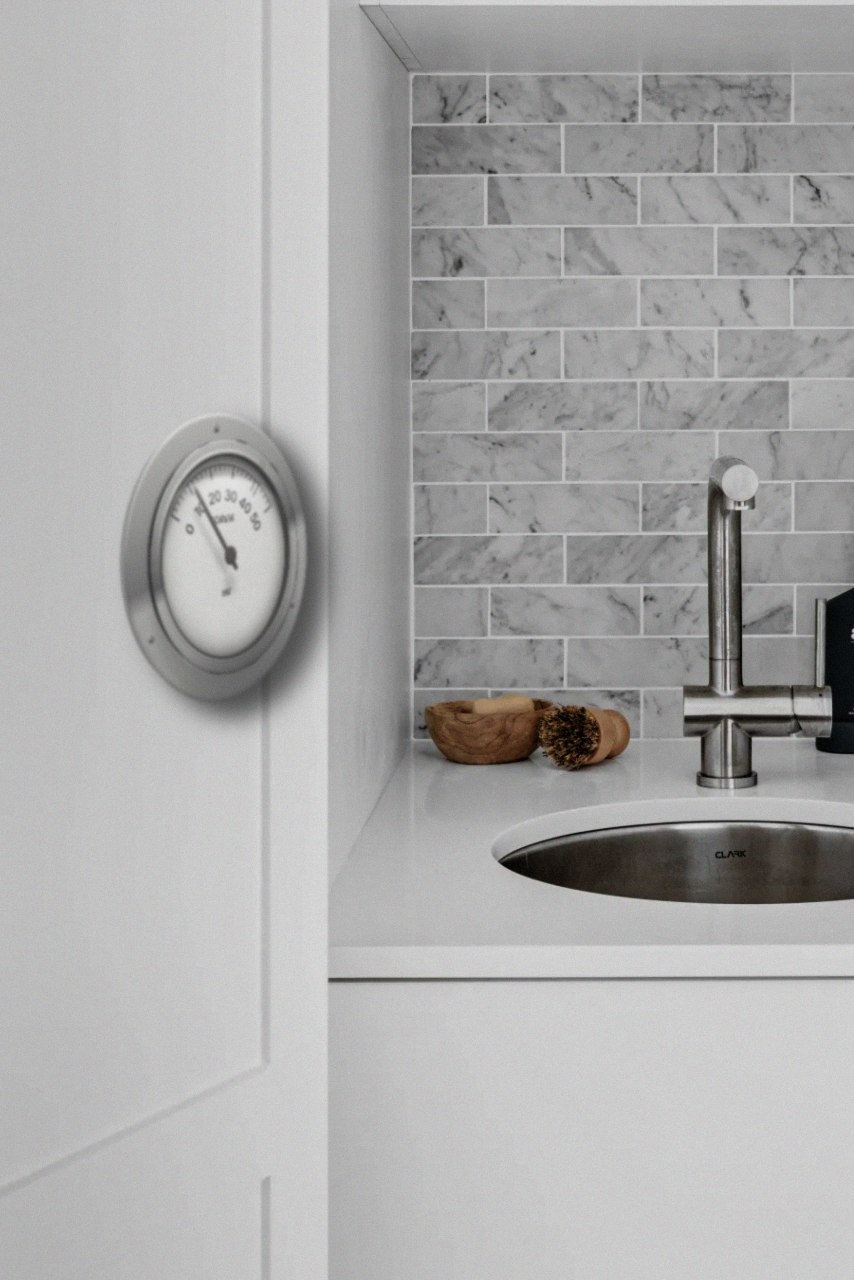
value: {"value": 10, "unit": "mV"}
